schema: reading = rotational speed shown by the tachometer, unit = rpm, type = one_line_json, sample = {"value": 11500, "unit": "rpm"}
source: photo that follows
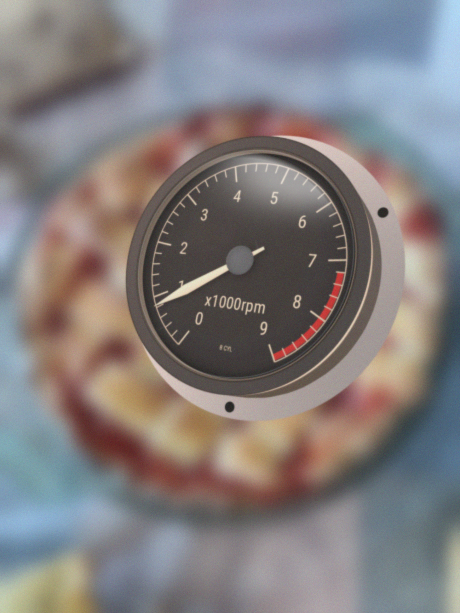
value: {"value": 800, "unit": "rpm"}
